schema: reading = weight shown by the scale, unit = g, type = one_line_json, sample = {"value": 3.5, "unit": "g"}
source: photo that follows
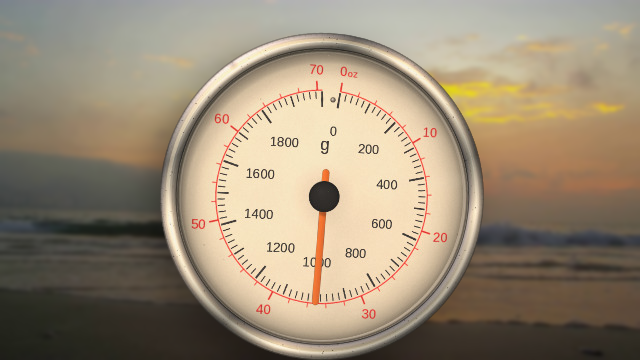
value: {"value": 1000, "unit": "g"}
